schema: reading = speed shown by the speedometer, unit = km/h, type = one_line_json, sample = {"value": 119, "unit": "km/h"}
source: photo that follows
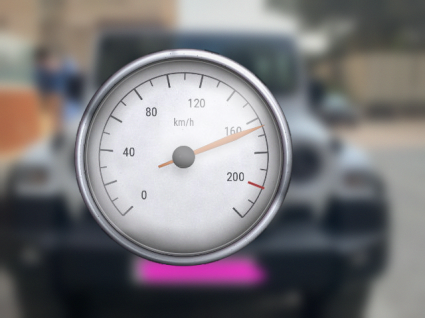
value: {"value": 165, "unit": "km/h"}
